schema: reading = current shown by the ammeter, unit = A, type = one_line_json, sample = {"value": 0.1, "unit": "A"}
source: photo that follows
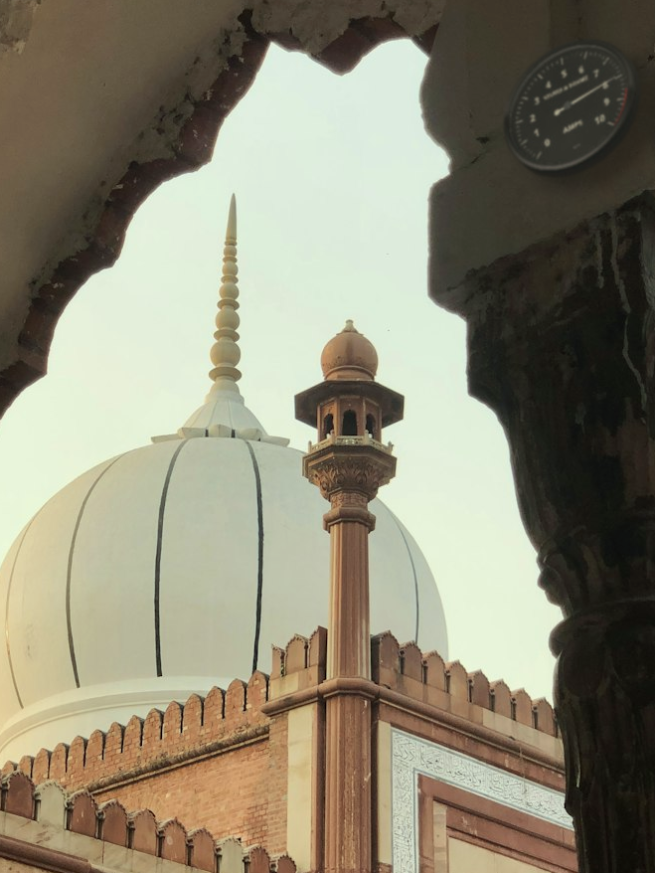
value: {"value": 8, "unit": "A"}
